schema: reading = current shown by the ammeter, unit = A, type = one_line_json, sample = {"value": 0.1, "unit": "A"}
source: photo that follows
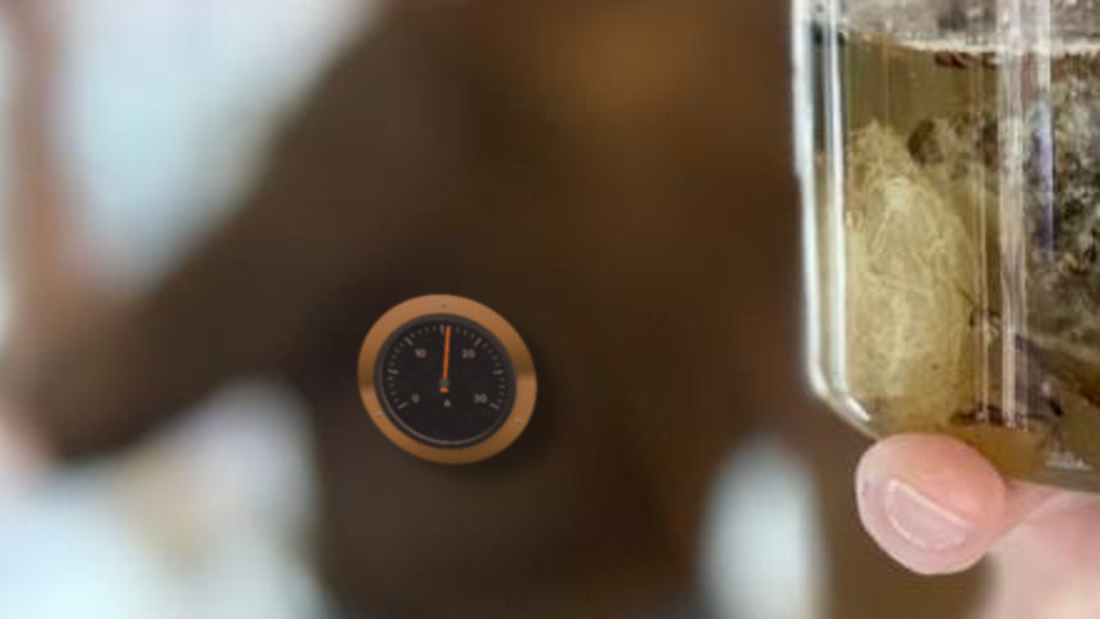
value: {"value": 16, "unit": "A"}
